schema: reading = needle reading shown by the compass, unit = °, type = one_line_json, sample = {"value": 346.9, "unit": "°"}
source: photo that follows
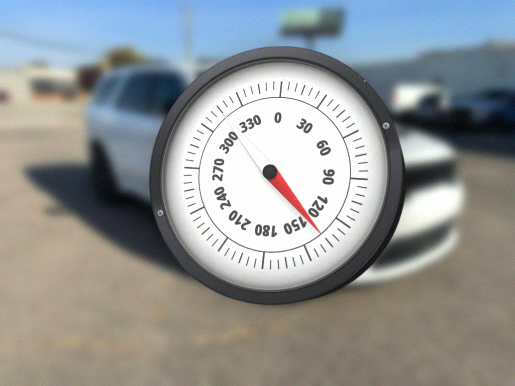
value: {"value": 135, "unit": "°"}
